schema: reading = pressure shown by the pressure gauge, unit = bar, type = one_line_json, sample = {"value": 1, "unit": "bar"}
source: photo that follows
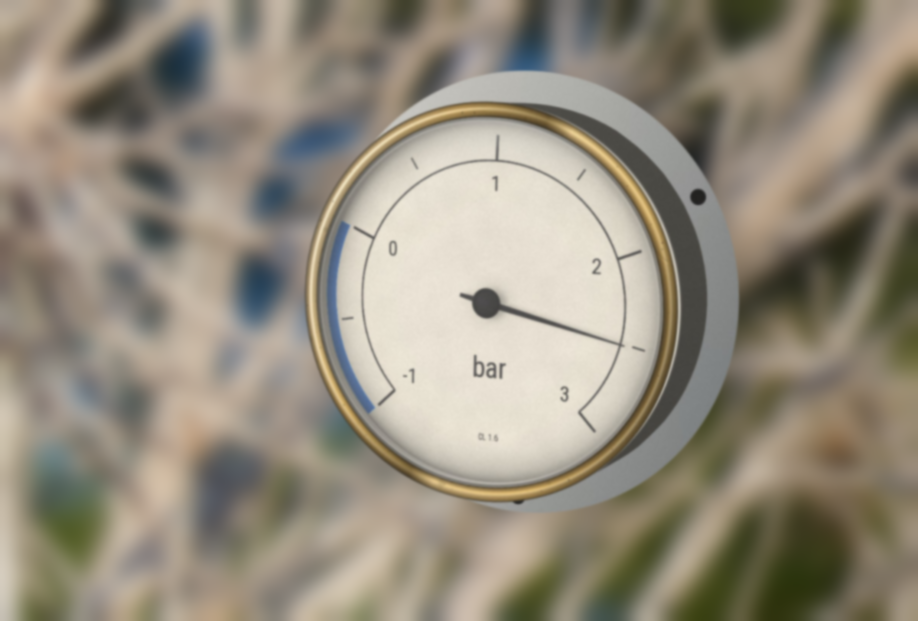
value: {"value": 2.5, "unit": "bar"}
